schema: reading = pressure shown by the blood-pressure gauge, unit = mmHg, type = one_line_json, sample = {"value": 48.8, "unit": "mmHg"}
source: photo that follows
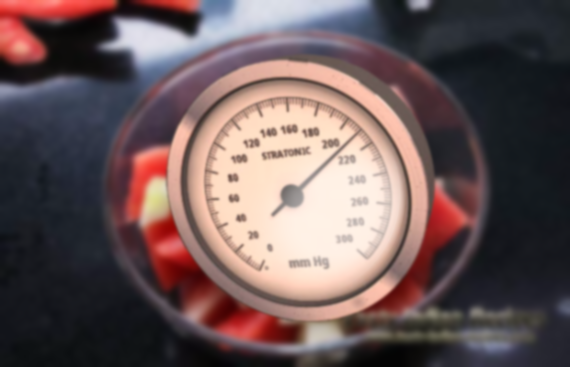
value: {"value": 210, "unit": "mmHg"}
